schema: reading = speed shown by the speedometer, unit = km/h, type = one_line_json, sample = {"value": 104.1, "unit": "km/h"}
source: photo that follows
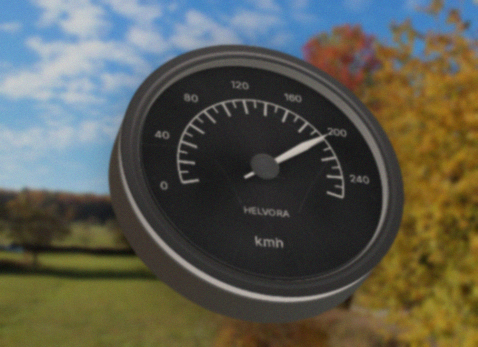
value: {"value": 200, "unit": "km/h"}
